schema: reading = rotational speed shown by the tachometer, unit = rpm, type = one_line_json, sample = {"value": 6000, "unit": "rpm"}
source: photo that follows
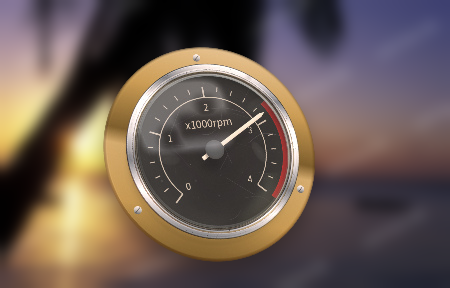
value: {"value": 2900, "unit": "rpm"}
